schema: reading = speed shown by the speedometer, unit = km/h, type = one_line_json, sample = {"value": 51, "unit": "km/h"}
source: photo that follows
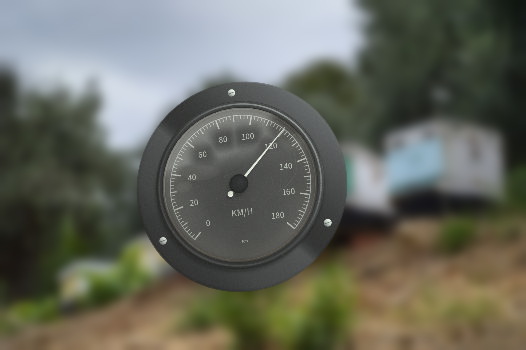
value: {"value": 120, "unit": "km/h"}
